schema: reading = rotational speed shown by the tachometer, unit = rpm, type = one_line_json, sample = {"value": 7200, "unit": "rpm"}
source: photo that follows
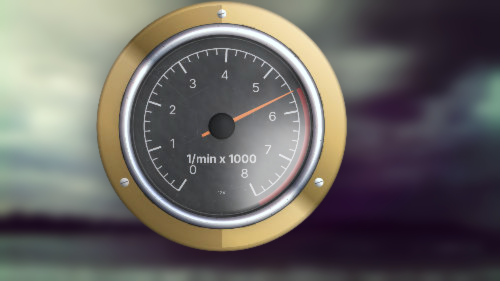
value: {"value": 5600, "unit": "rpm"}
